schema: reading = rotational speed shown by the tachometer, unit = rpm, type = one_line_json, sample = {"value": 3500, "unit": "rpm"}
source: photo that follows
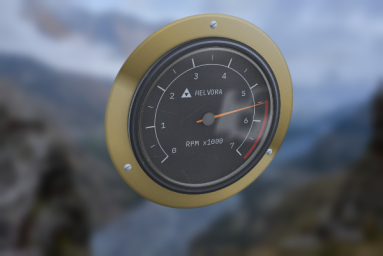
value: {"value": 5500, "unit": "rpm"}
